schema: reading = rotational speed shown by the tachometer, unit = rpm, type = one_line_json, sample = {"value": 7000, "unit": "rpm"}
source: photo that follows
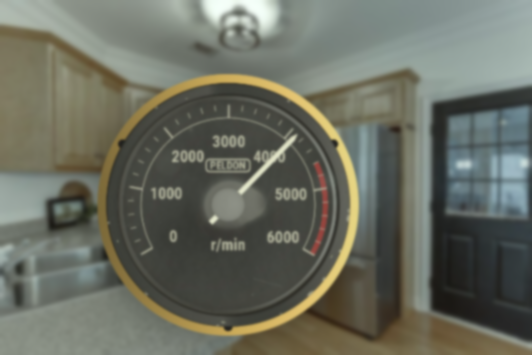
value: {"value": 4100, "unit": "rpm"}
